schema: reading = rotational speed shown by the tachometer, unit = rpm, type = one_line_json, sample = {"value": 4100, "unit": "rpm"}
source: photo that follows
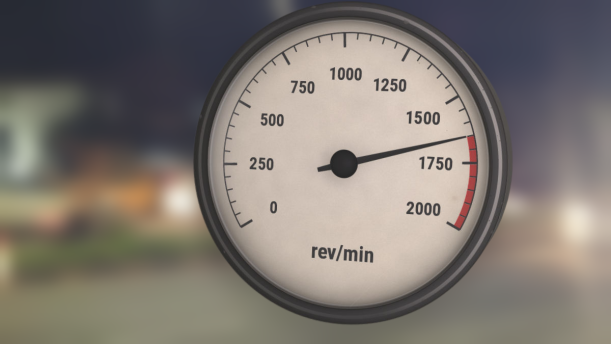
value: {"value": 1650, "unit": "rpm"}
